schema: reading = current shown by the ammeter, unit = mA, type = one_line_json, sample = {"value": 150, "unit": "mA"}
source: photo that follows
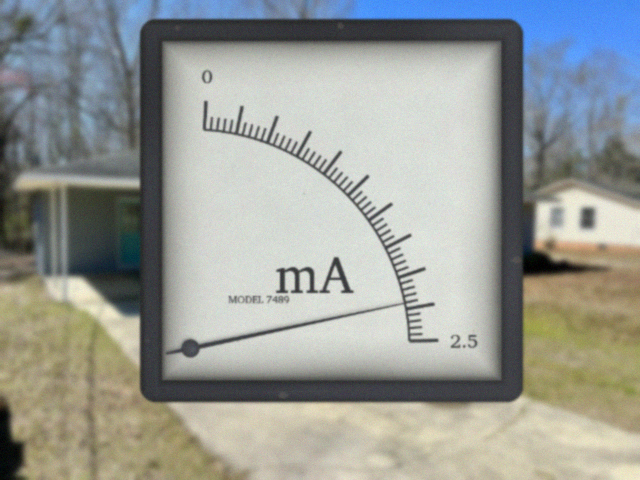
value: {"value": 2.2, "unit": "mA"}
